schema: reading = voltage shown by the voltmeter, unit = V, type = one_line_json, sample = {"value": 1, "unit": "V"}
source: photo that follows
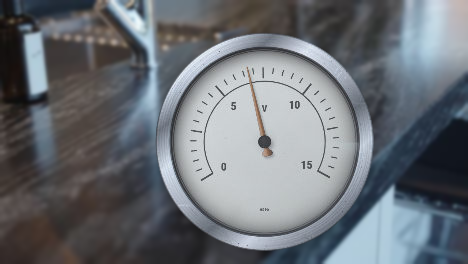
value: {"value": 6.75, "unit": "V"}
